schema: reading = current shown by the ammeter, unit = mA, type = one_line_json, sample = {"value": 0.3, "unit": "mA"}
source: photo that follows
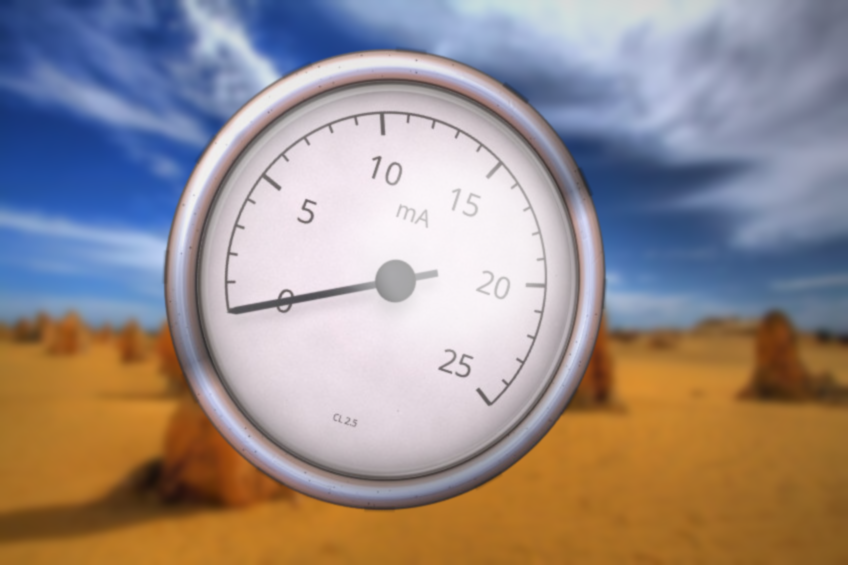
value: {"value": 0, "unit": "mA"}
